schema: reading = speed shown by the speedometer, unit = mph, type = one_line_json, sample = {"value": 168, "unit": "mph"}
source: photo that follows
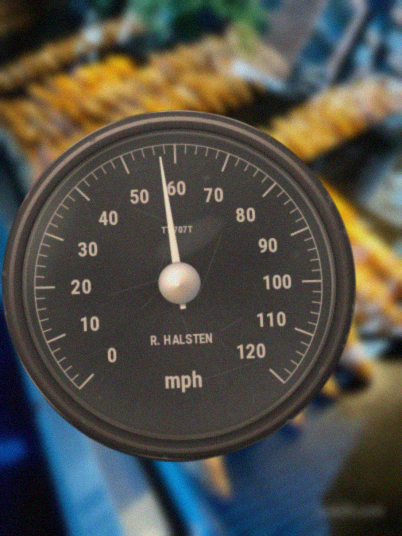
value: {"value": 57, "unit": "mph"}
